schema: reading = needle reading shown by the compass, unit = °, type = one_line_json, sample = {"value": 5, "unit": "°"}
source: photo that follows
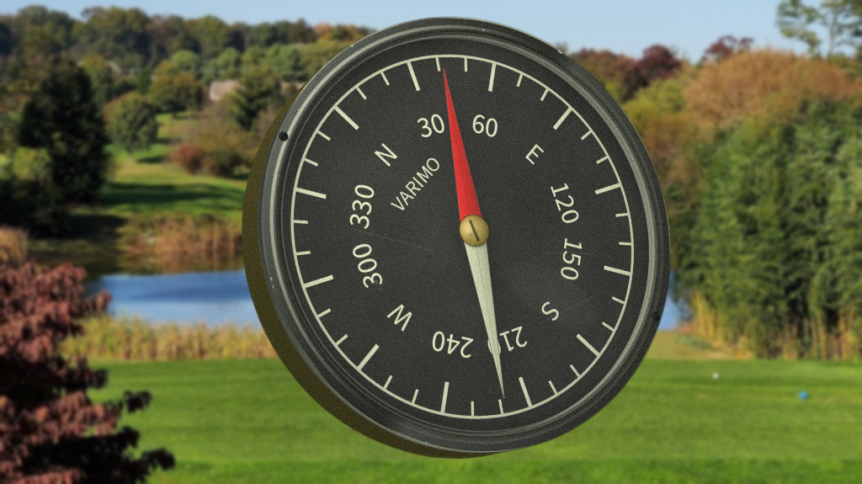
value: {"value": 40, "unit": "°"}
